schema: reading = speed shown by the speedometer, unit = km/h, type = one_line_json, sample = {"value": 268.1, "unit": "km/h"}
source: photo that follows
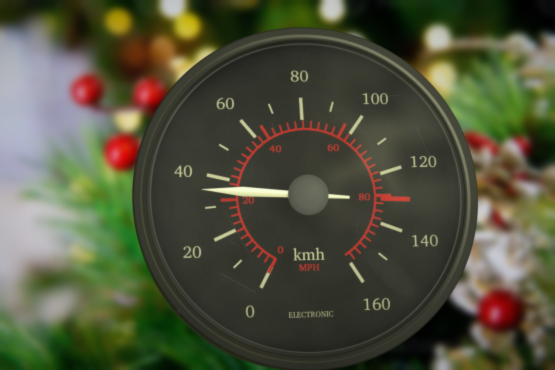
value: {"value": 35, "unit": "km/h"}
